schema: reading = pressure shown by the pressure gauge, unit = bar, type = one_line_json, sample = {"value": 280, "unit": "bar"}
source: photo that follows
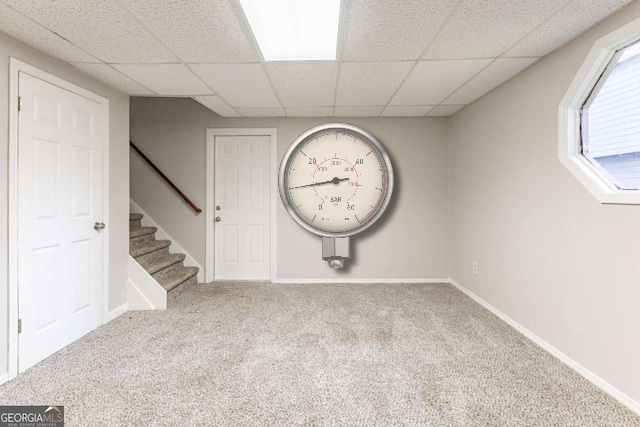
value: {"value": 10, "unit": "bar"}
